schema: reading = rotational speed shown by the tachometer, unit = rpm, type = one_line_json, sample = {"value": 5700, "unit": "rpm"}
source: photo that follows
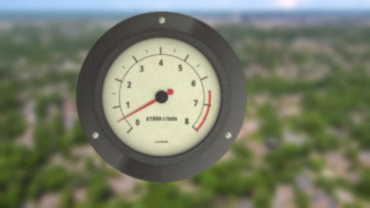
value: {"value": 500, "unit": "rpm"}
